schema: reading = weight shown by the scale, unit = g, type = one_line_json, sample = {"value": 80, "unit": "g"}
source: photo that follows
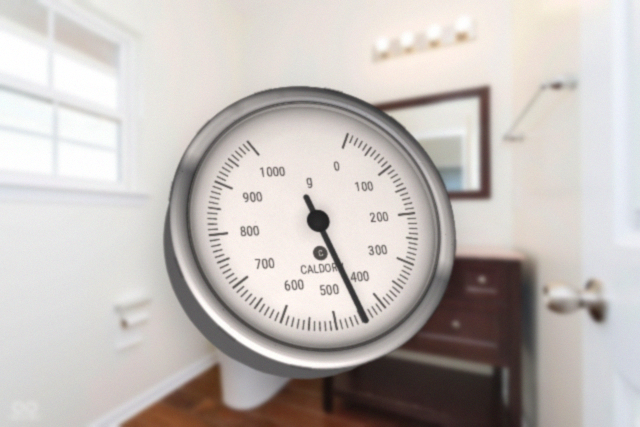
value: {"value": 450, "unit": "g"}
